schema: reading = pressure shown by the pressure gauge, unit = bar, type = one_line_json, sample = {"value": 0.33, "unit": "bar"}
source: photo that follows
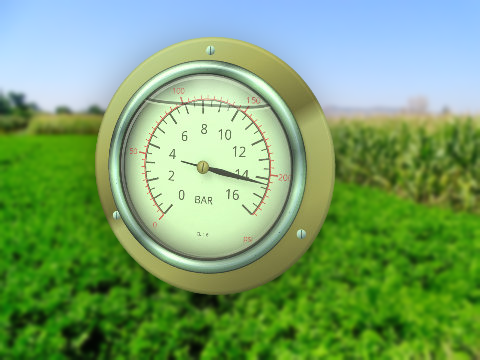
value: {"value": 14.25, "unit": "bar"}
